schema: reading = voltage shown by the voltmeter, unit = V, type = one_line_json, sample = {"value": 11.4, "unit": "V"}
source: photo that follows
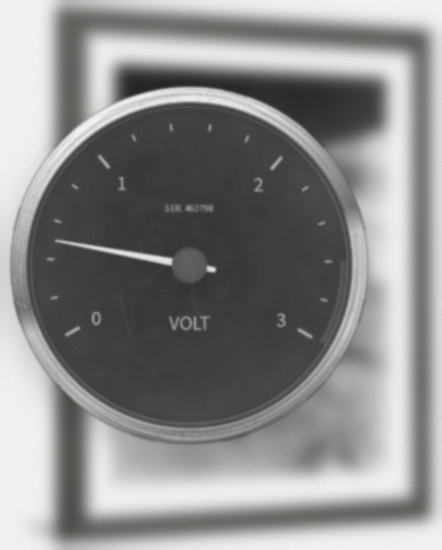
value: {"value": 0.5, "unit": "V"}
